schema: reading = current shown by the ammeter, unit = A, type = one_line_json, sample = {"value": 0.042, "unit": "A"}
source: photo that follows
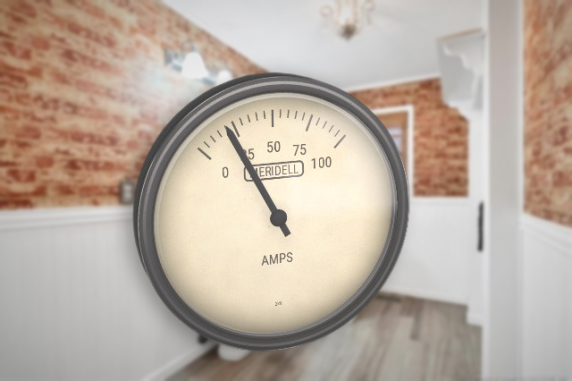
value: {"value": 20, "unit": "A"}
